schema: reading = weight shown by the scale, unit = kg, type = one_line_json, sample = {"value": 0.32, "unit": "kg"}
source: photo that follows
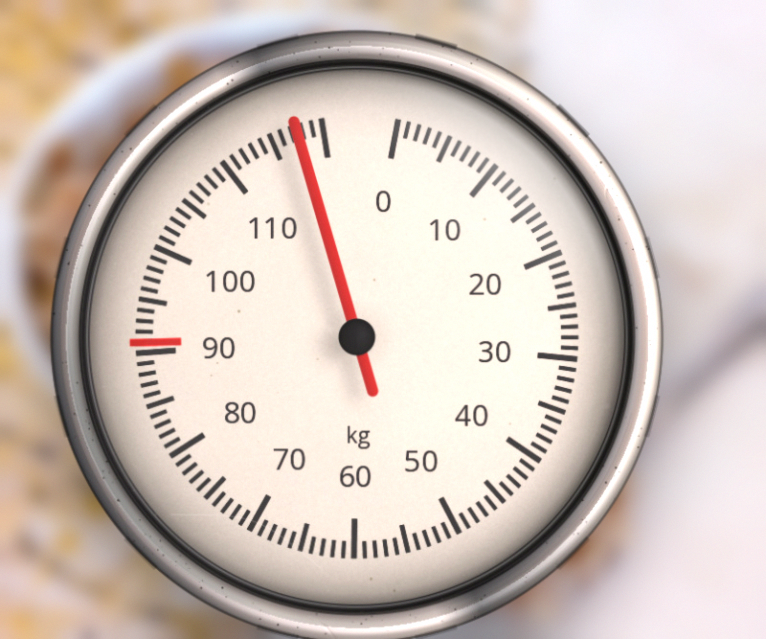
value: {"value": 117.5, "unit": "kg"}
